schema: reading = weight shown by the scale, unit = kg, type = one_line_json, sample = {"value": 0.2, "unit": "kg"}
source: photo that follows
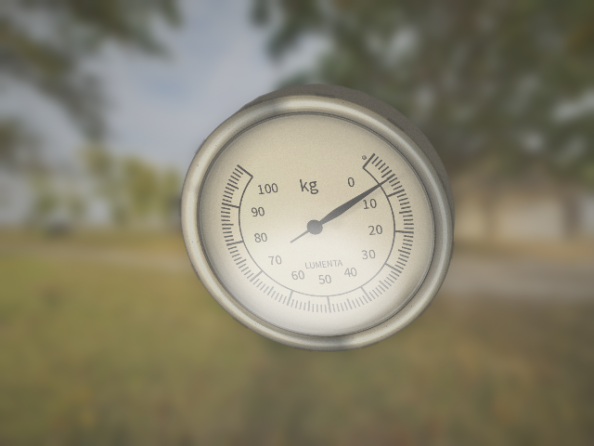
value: {"value": 6, "unit": "kg"}
